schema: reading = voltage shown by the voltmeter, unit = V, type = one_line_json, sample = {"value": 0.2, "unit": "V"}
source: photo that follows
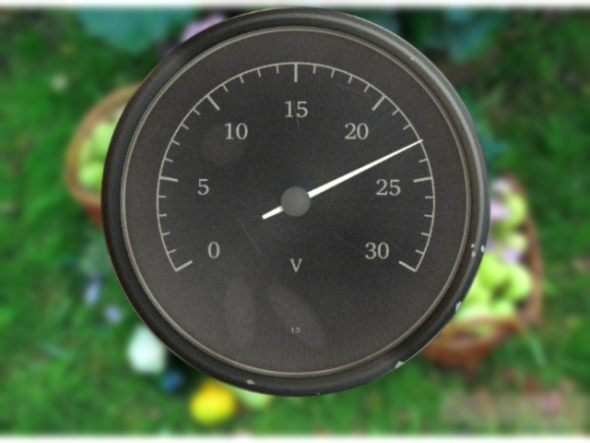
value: {"value": 23, "unit": "V"}
